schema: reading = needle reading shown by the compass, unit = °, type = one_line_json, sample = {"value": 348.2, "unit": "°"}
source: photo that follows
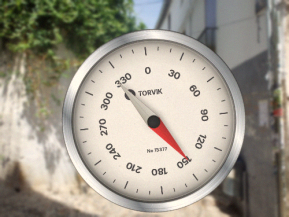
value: {"value": 145, "unit": "°"}
